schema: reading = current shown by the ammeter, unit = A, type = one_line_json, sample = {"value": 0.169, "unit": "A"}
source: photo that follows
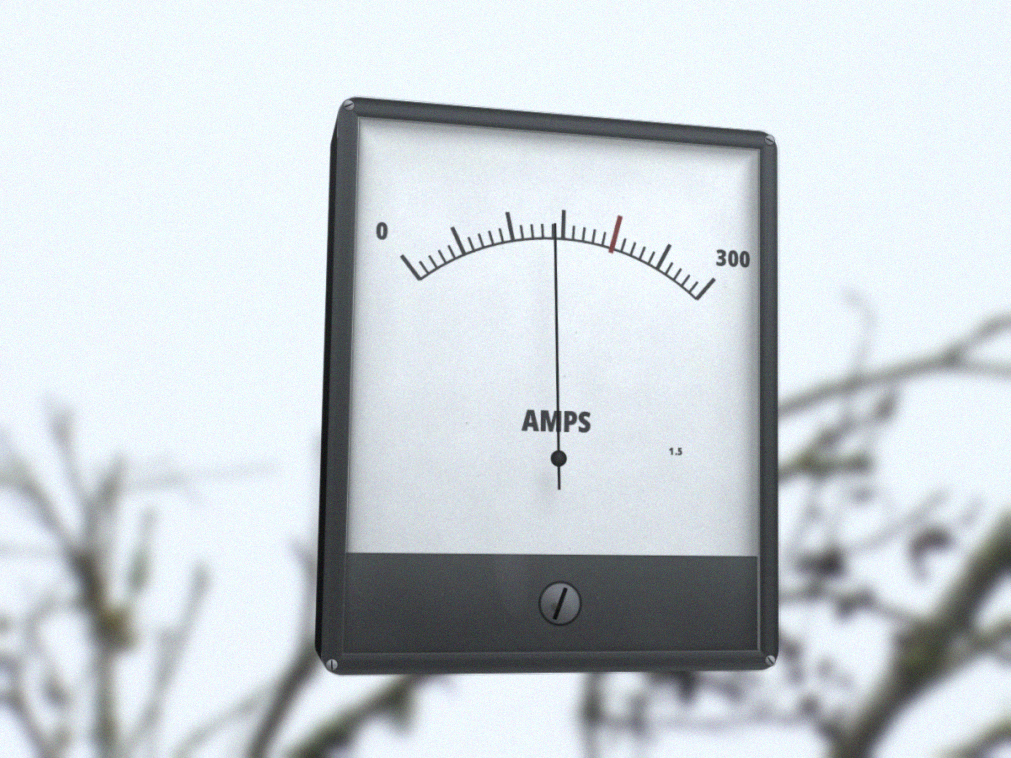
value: {"value": 140, "unit": "A"}
